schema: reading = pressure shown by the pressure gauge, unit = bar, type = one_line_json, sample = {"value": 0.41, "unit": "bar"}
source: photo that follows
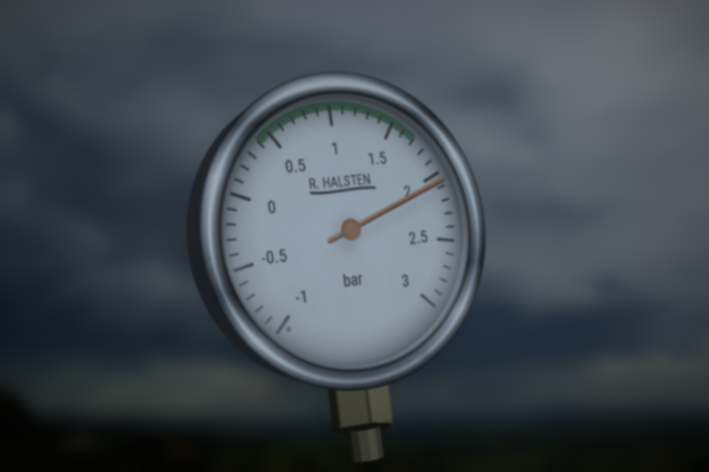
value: {"value": 2.05, "unit": "bar"}
